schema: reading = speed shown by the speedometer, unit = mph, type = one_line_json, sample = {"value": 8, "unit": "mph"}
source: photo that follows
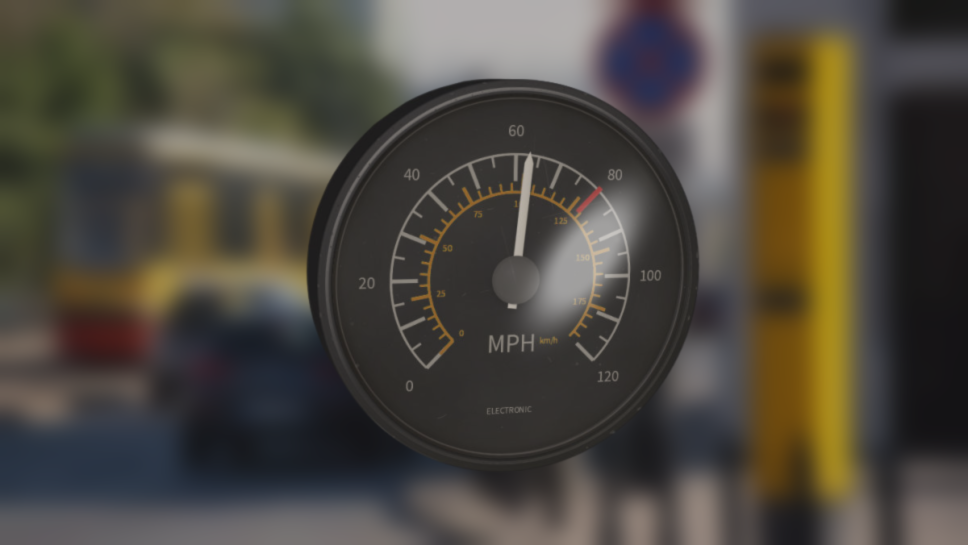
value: {"value": 62.5, "unit": "mph"}
